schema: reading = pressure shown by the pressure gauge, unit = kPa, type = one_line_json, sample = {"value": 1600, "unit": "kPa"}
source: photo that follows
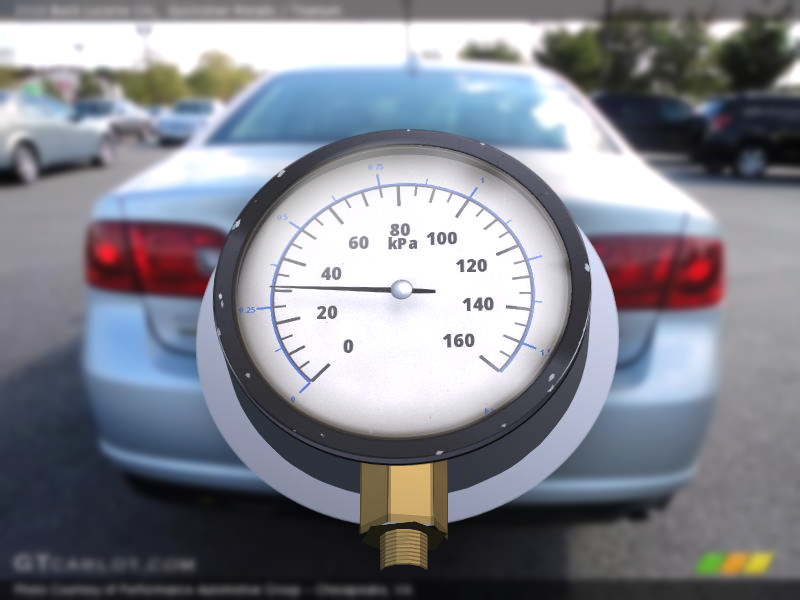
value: {"value": 30, "unit": "kPa"}
